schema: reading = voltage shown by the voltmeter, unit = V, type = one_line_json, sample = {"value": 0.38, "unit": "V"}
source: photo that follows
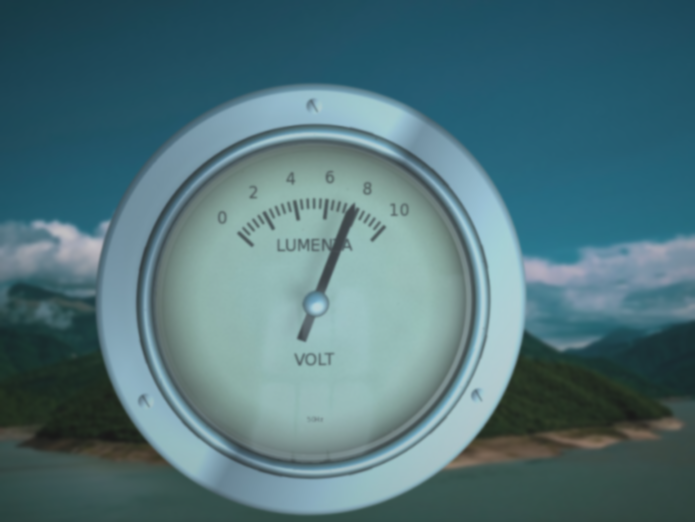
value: {"value": 7.6, "unit": "V"}
